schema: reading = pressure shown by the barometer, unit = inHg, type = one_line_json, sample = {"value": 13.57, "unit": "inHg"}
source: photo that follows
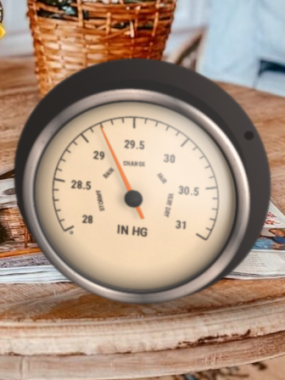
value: {"value": 29.2, "unit": "inHg"}
